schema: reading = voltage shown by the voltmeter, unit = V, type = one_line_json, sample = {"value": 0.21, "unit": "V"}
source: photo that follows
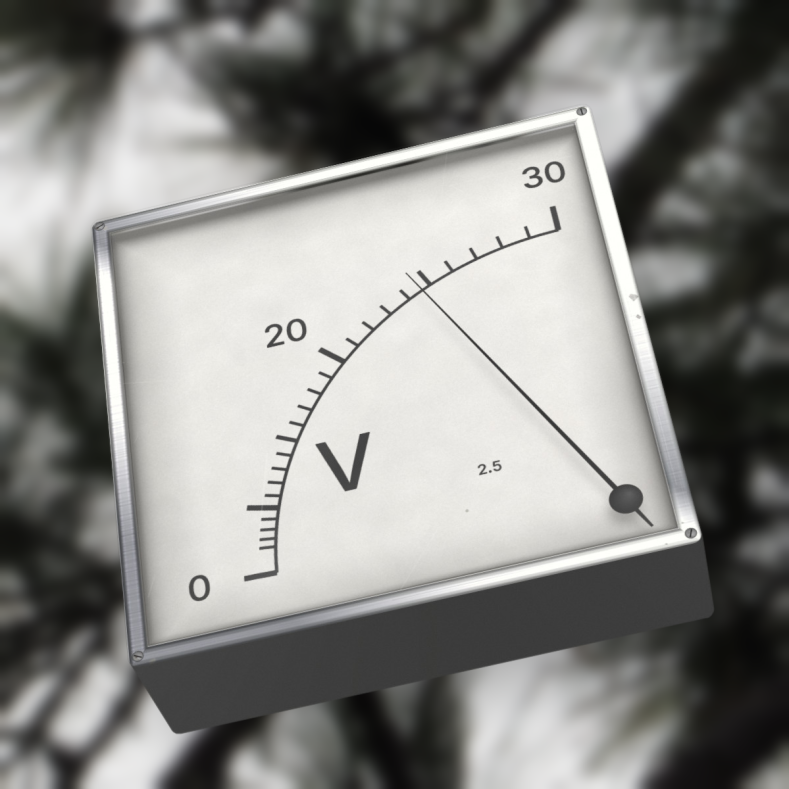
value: {"value": 24.5, "unit": "V"}
